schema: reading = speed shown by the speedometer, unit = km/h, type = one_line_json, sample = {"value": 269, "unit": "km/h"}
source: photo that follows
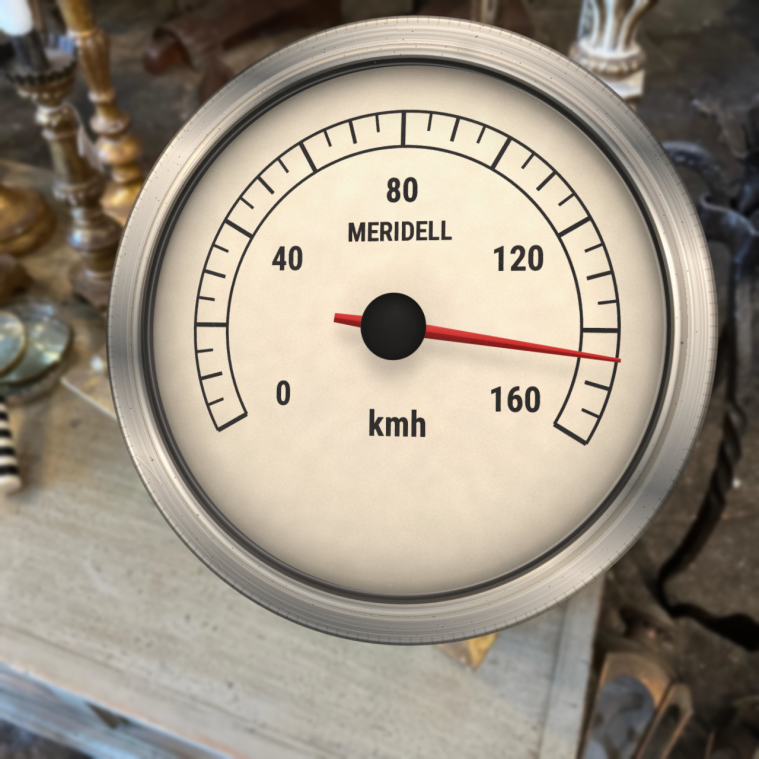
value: {"value": 145, "unit": "km/h"}
